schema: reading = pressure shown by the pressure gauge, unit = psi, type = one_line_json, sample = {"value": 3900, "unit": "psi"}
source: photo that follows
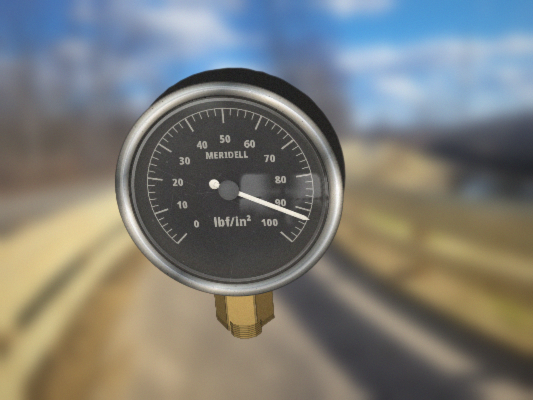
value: {"value": 92, "unit": "psi"}
